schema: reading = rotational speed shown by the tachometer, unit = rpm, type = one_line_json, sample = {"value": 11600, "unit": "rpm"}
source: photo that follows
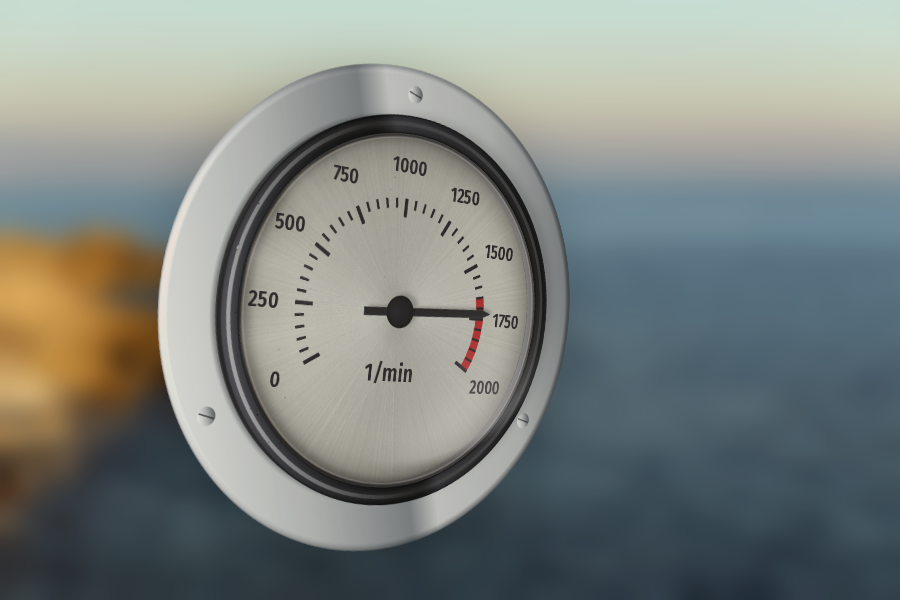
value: {"value": 1725, "unit": "rpm"}
